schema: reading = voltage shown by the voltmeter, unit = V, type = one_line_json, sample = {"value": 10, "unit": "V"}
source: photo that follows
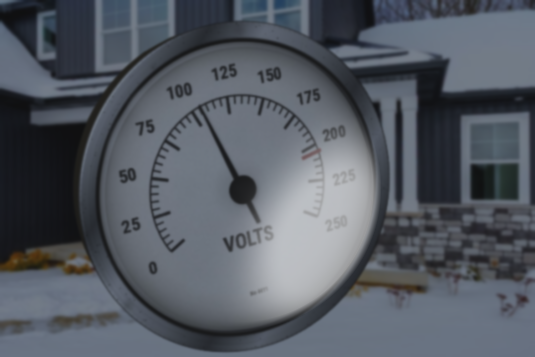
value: {"value": 105, "unit": "V"}
